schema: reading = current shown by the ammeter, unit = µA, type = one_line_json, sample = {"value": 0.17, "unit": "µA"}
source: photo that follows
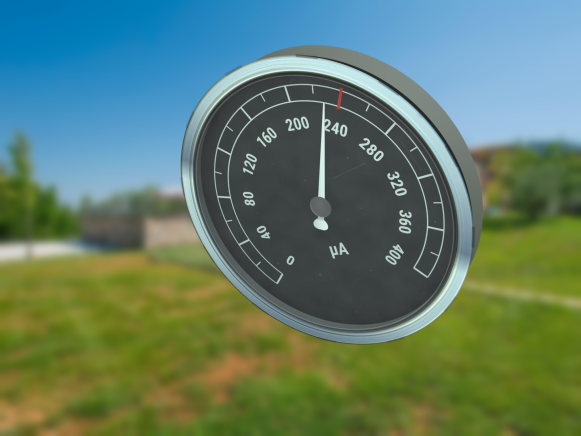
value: {"value": 230, "unit": "µA"}
